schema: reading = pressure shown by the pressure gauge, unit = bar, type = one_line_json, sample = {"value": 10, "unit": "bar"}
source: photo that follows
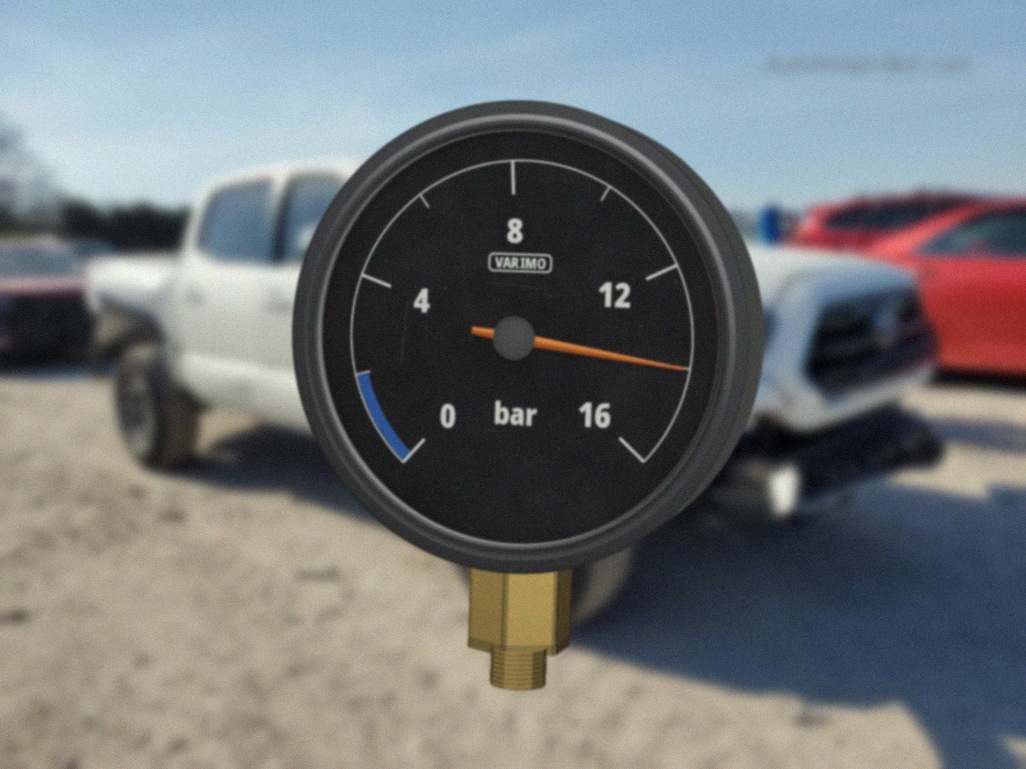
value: {"value": 14, "unit": "bar"}
